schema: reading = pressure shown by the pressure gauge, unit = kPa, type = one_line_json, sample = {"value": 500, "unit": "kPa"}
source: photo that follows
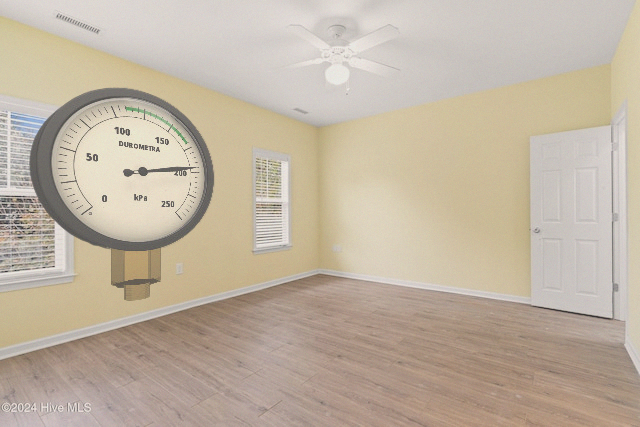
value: {"value": 195, "unit": "kPa"}
